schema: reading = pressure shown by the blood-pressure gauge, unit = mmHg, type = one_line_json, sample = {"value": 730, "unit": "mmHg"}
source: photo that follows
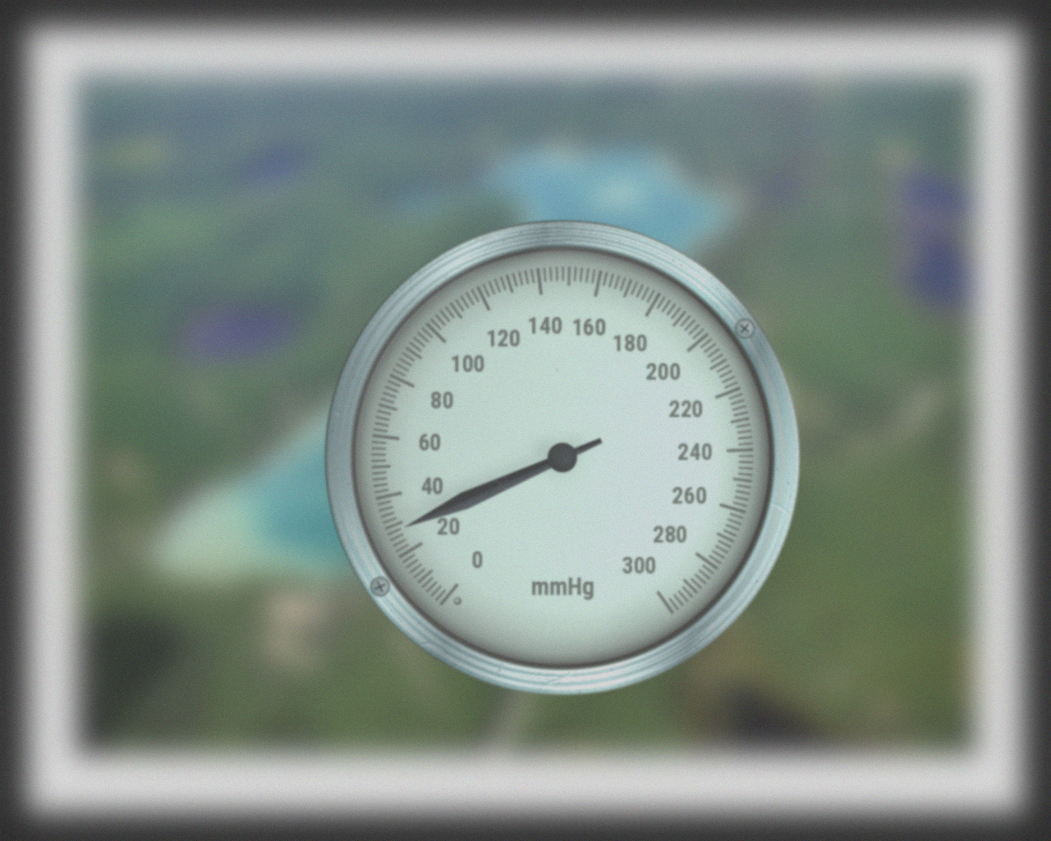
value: {"value": 28, "unit": "mmHg"}
